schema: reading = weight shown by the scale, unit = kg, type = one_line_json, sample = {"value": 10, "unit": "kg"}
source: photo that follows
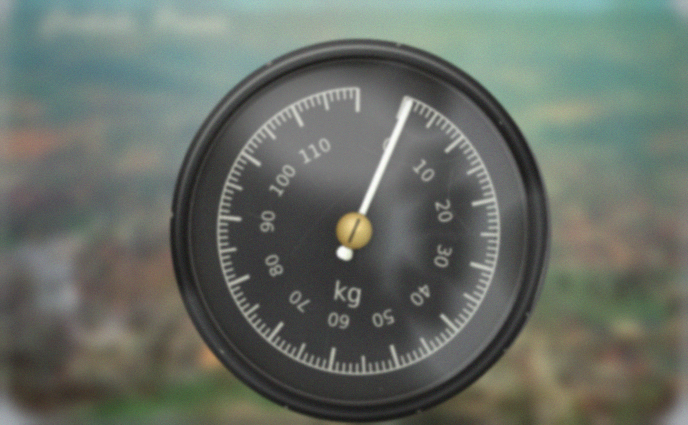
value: {"value": 1, "unit": "kg"}
